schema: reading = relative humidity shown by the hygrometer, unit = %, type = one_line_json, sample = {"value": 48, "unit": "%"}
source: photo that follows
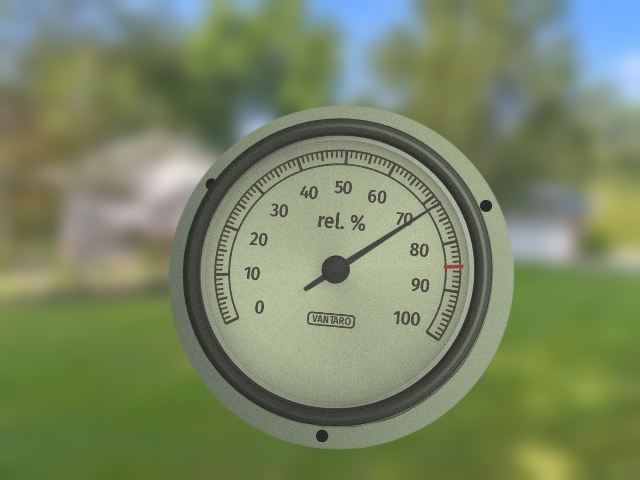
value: {"value": 72, "unit": "%"}
